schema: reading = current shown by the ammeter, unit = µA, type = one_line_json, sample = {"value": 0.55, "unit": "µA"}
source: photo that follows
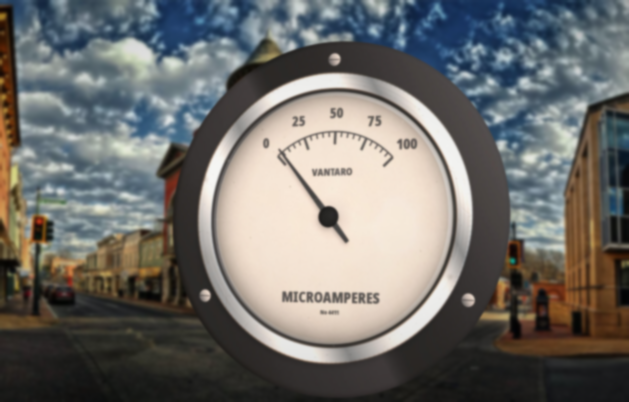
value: {"value": 5, "unit": "µA"}
